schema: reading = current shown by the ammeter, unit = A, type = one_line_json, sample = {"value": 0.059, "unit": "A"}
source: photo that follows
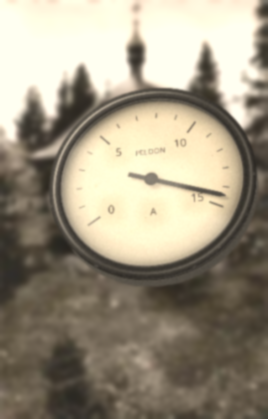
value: {"value": 14.5, "unit": "A"}
